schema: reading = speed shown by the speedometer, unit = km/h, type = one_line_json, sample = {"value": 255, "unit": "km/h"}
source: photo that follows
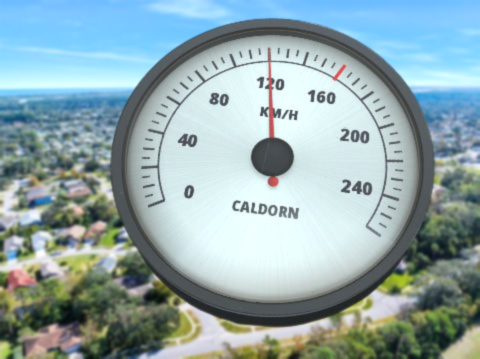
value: {"value": 120, "unit": "km/h"}
